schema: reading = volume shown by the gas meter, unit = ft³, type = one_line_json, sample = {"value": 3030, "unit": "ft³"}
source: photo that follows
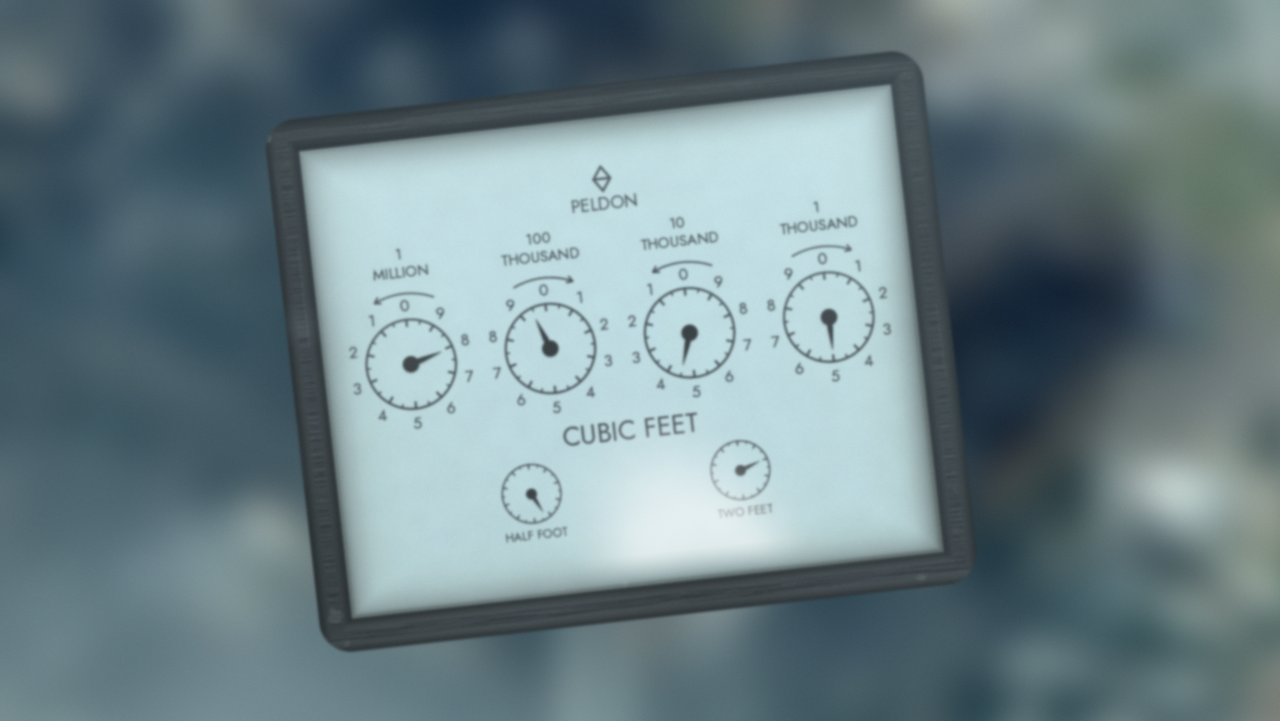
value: {"value": 794500, "unit": "ft³"}
